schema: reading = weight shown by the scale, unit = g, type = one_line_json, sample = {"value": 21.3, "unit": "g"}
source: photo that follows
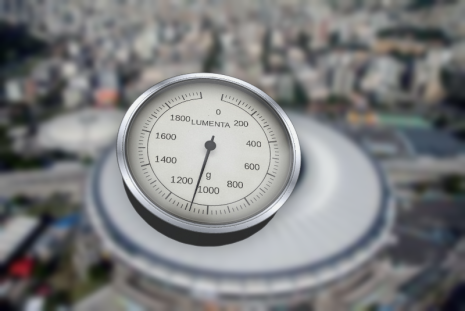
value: {"value": 1080, "unit": "g"}
